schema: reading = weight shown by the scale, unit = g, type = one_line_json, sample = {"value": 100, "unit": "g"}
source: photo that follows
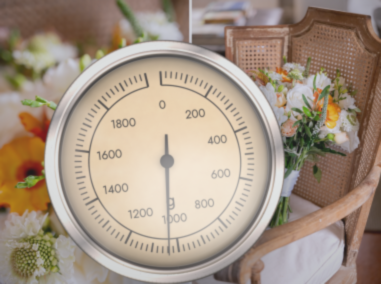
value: {"value": 1040, "unit": "g"}
